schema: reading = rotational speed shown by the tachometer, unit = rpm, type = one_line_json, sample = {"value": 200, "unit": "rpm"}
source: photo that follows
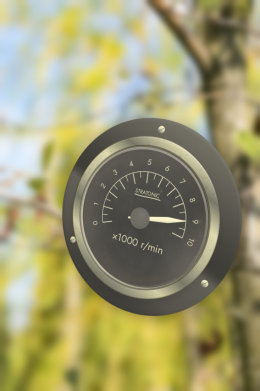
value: {"value": 9000, "unit": "rpm"}
